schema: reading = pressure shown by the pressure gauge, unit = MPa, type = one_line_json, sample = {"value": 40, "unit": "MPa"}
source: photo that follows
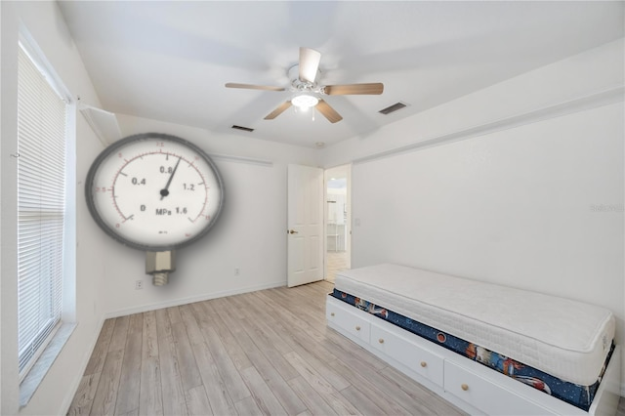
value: {"value": 0.9, "unit": "MPa"}
